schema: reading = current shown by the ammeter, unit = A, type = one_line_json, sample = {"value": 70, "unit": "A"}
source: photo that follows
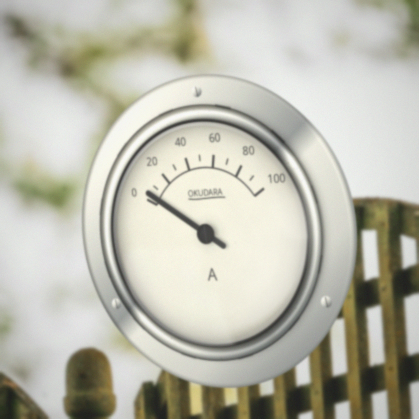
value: {"value": 5, "unit": "A"}
